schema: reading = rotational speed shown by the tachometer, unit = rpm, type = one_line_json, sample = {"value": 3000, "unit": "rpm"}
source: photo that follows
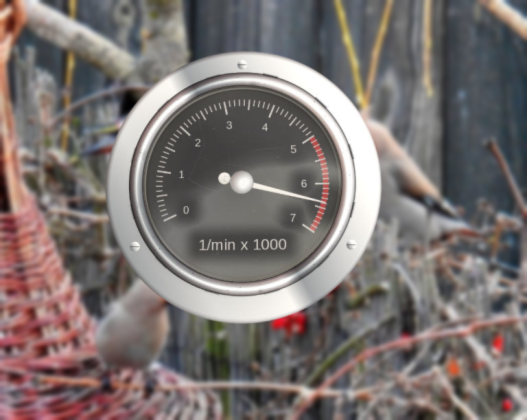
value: {"value": 6400, "unit": "rpm"}
